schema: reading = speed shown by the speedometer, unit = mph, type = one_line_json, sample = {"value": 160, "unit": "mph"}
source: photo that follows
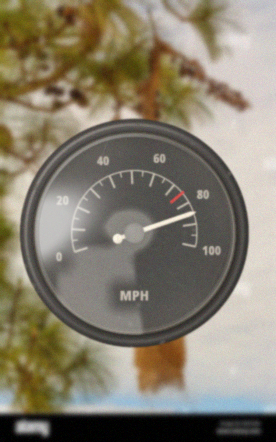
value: {"value": 85, "unit": "mph"}
